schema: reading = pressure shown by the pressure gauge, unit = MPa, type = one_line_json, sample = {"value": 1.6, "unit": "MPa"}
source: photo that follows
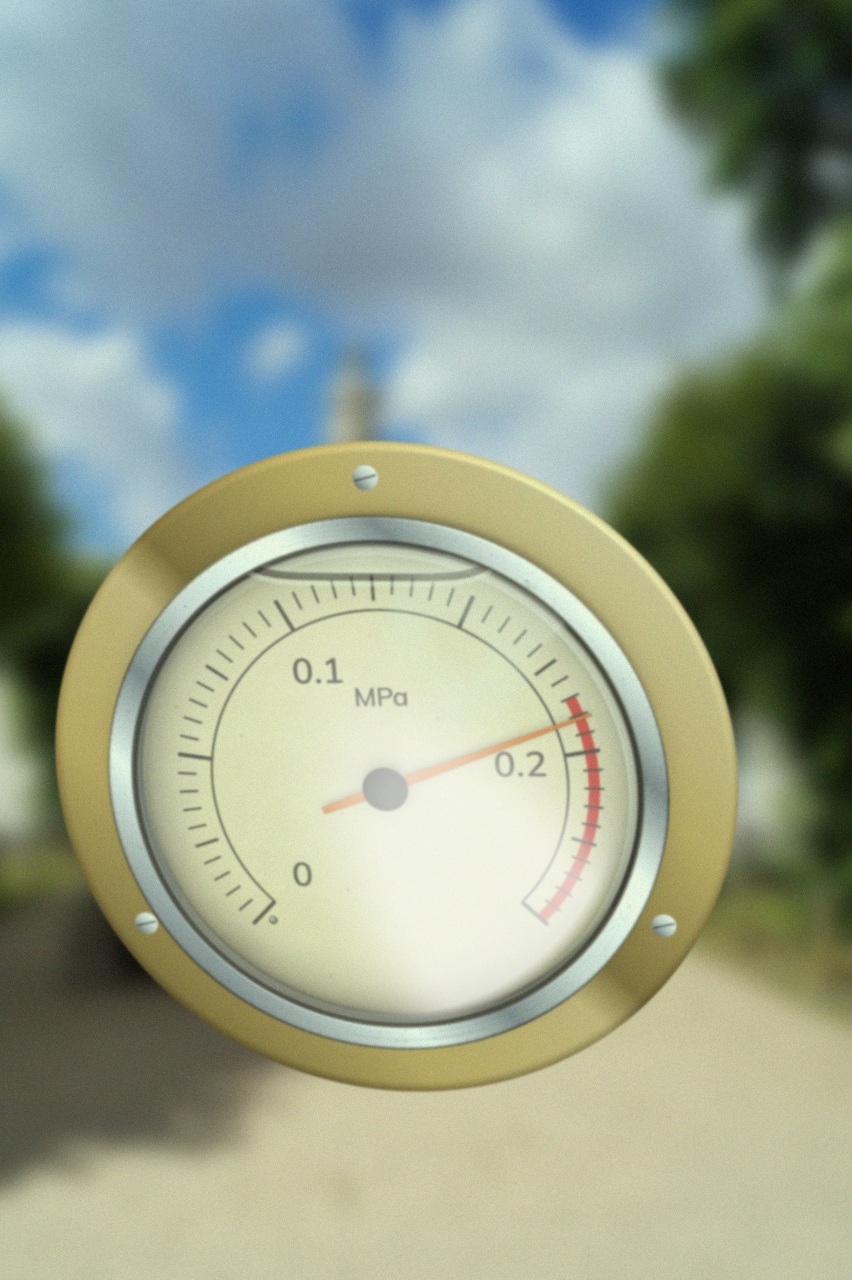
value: {"value": 0.19, "unit": "MPa"}
